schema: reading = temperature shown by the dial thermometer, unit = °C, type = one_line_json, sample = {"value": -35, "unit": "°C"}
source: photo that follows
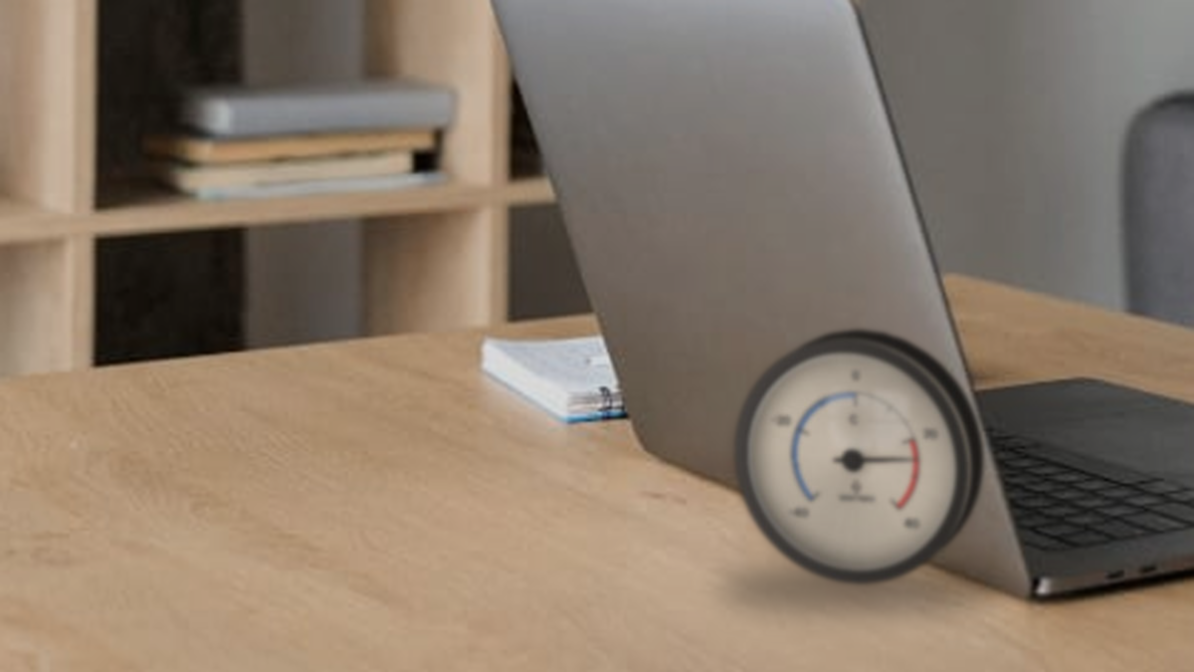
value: {"value": 25, "unit": "°C"}
